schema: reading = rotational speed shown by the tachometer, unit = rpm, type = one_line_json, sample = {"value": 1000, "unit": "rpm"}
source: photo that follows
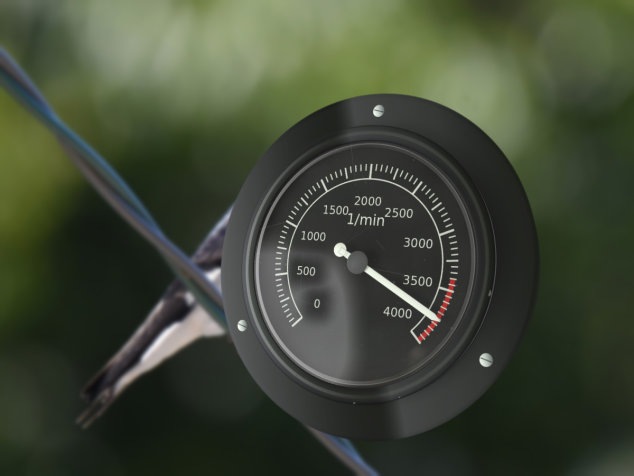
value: {"value": 3750, "unit": "rpm"}
